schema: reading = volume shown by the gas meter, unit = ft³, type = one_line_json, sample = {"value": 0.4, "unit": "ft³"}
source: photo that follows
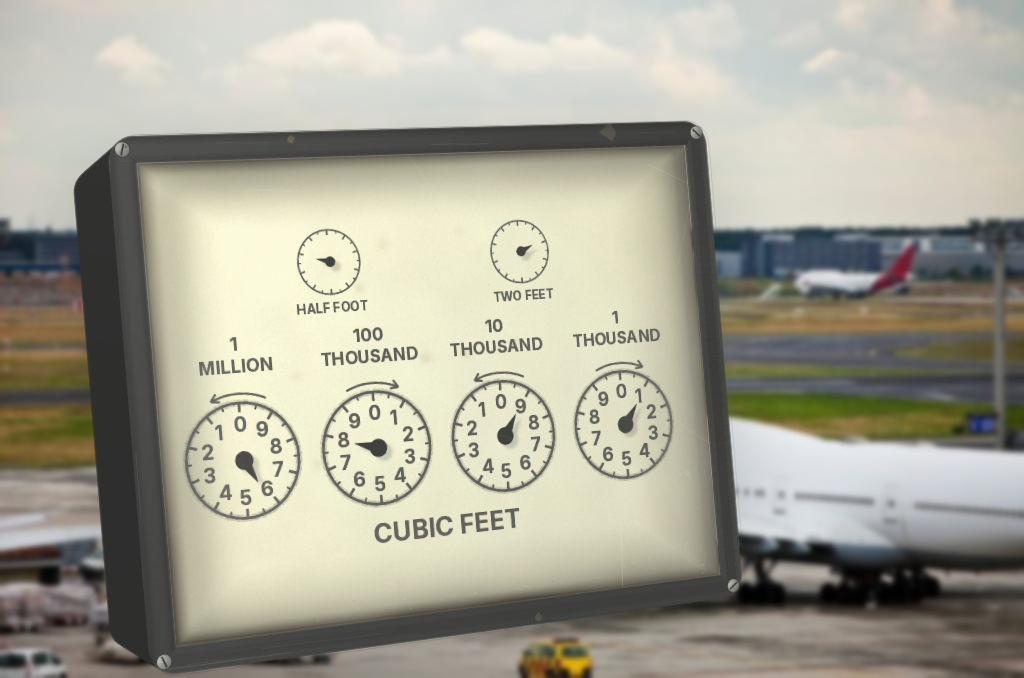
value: {"value": 579100, "unit": "ft³"}
